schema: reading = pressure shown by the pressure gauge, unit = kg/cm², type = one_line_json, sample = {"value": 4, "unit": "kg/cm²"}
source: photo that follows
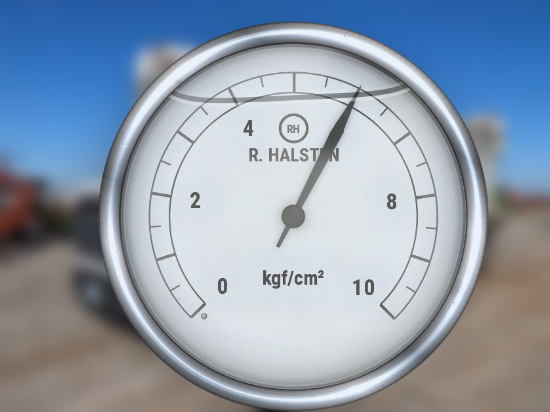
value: {"value": 6, "unit": "kg/cm²"}
